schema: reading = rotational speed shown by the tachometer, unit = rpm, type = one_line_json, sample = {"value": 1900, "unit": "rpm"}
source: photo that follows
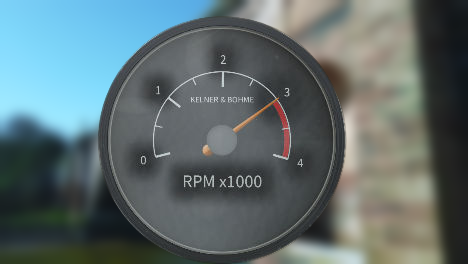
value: {"value": 3000, "unit": "rpm"}
